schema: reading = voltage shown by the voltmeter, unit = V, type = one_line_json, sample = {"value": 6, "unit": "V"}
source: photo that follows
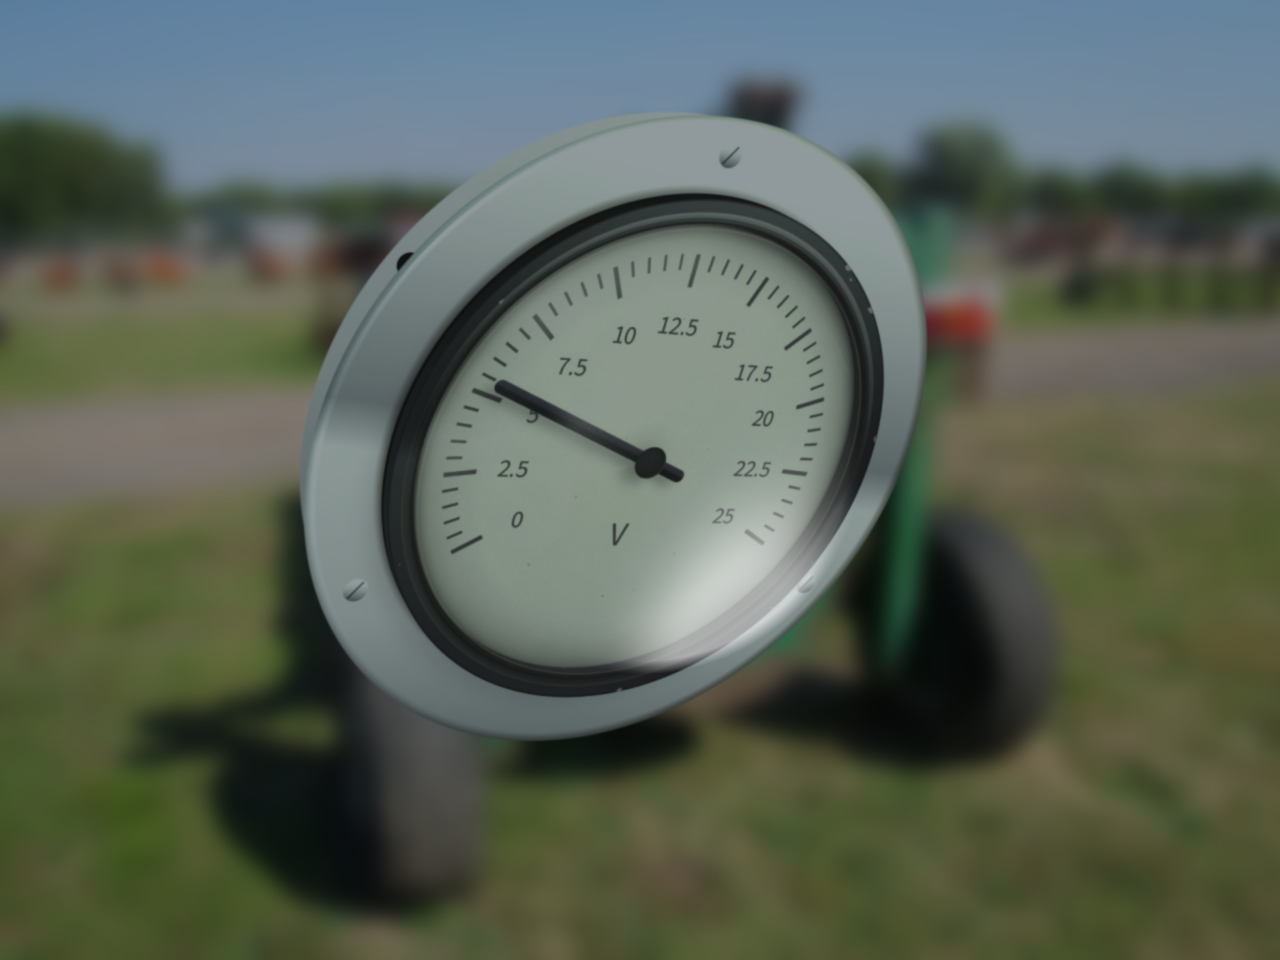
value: {"value": 5.5, "unit": "V"}
